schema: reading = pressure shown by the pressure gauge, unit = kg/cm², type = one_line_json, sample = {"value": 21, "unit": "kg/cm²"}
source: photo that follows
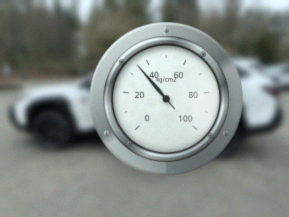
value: {"value": 35, "unit": "kg/cm²"}
